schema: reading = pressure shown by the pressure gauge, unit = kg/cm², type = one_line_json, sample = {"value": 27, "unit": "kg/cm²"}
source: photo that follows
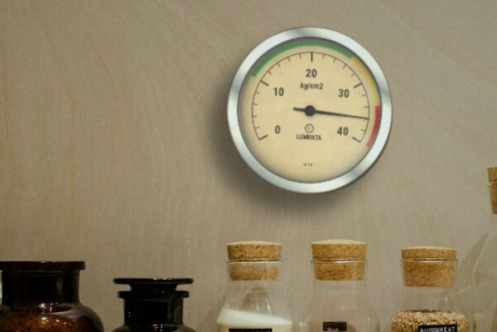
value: {"value": 36, "unit": "kg/cm²"}
